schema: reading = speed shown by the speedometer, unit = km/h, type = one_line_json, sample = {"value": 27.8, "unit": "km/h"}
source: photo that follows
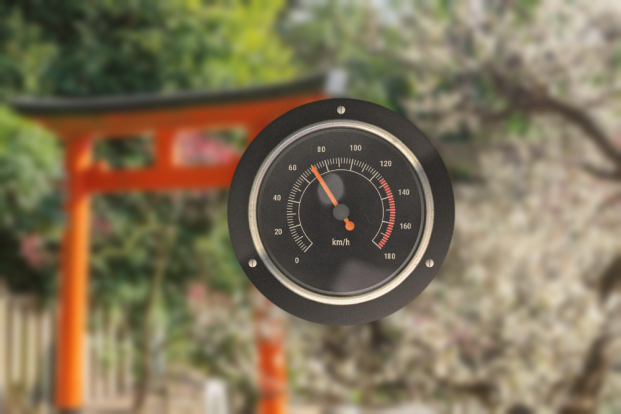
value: {"value": 70, "unit": "km/h"}
